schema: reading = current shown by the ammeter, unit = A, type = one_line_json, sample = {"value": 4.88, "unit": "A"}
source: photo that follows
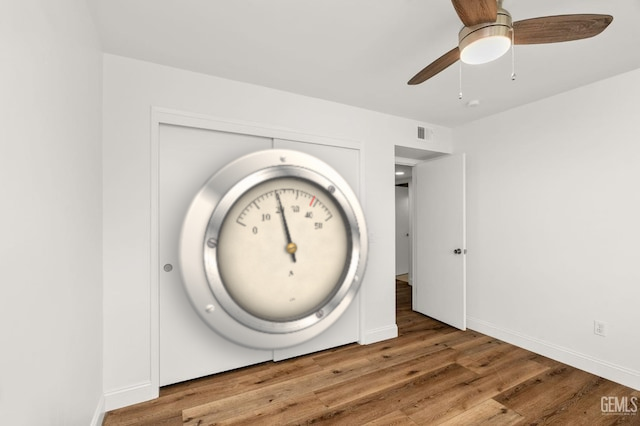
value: {"value": 20, "unit": "A"}
